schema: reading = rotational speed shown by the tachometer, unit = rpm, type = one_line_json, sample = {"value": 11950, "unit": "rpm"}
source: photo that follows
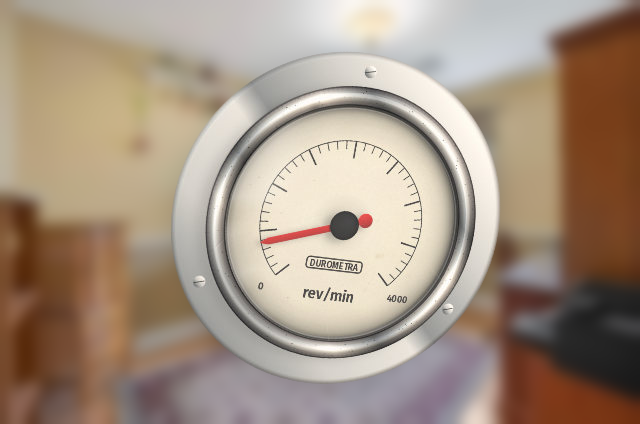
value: {"value": 400, "unit": "rpm"}
